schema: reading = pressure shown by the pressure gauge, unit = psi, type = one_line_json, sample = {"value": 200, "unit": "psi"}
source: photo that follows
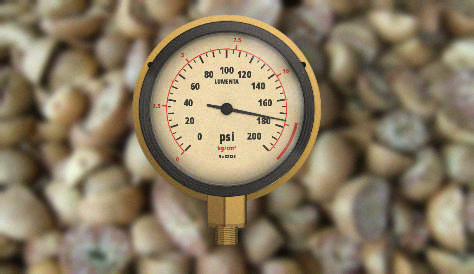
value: {"value": 175, "unit": "psi"}
